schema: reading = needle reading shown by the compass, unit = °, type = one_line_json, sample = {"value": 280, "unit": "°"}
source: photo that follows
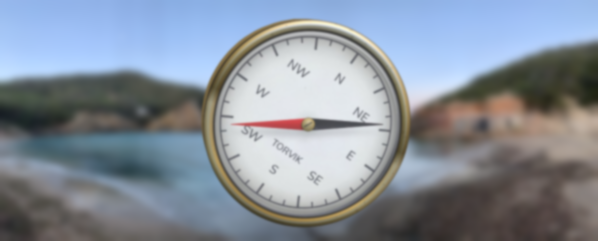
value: {"value": 235, "unit": "°"}
